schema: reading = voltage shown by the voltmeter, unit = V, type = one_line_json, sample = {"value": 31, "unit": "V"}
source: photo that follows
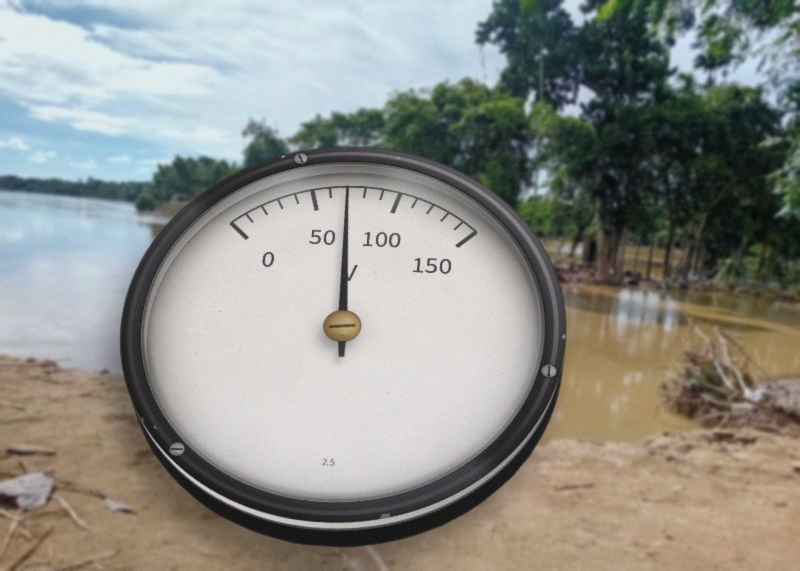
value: {"value": 70, "unit": "V"}
